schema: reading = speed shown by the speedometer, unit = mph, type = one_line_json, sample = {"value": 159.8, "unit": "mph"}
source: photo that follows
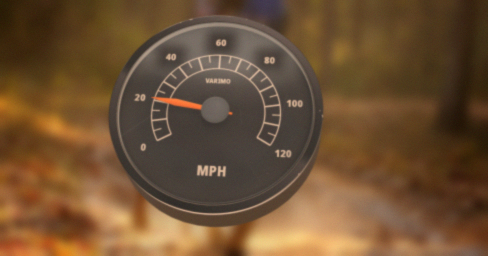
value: {"value": 20, "unit": "mph"}
